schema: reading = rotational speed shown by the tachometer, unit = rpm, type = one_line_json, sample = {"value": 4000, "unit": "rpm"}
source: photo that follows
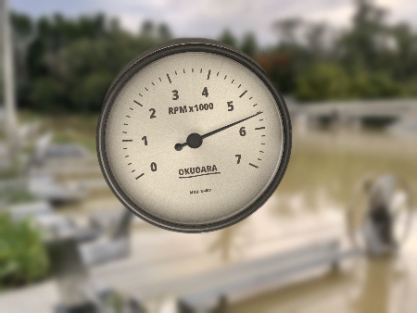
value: {"value": 5600, "unit": "rpm"}
